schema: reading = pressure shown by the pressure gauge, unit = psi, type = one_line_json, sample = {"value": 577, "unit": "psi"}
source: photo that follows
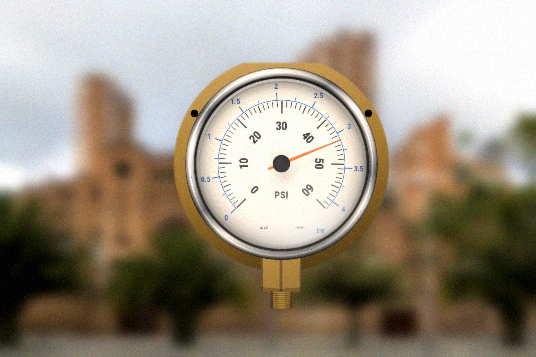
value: {"value": 45, "unit": "psi"}
